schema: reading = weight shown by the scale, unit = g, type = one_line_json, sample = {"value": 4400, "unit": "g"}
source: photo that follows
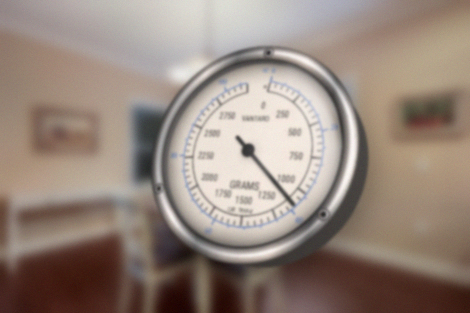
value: {"value": 1100, "unit": "g"}
